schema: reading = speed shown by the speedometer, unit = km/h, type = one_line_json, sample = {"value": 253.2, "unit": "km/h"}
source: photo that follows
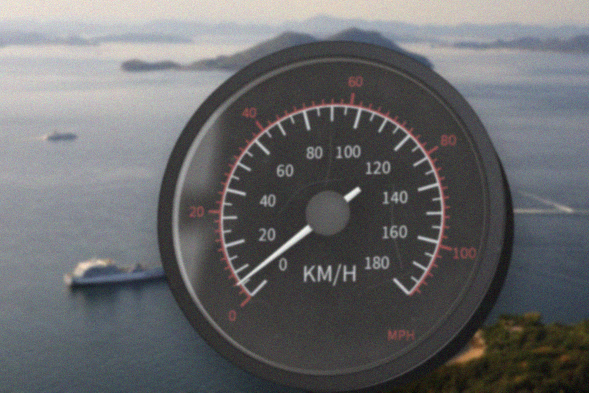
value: {"value": 5, "unit": "km/h"}
